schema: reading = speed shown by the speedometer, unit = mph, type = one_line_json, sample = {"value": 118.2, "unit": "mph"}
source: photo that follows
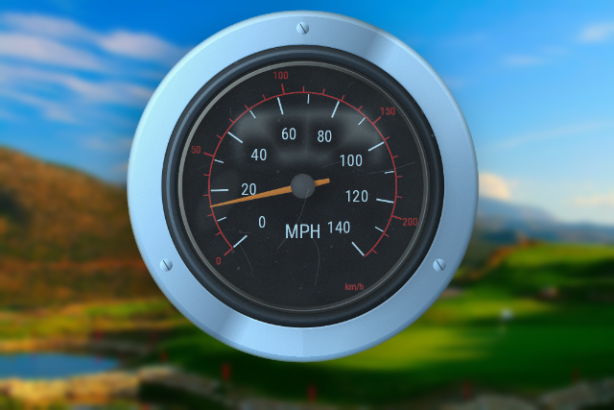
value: {"value": 15, "unit": "mph"}
